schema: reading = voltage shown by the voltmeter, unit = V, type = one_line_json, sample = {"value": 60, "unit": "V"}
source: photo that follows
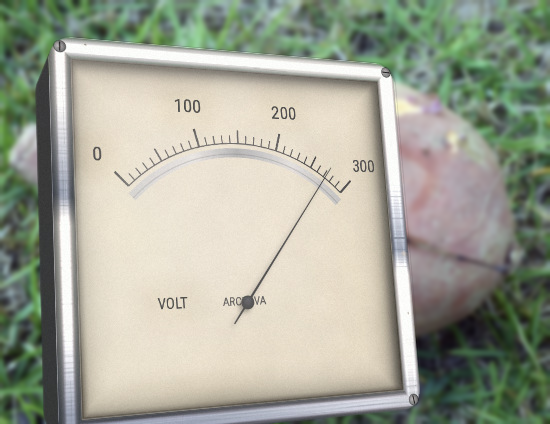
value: {"value": 270, "unit": "V"}
